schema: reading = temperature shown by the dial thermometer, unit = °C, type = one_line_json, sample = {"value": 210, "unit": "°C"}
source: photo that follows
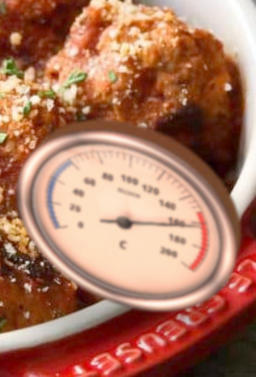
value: {"value": 160, "unit": "°C"}
